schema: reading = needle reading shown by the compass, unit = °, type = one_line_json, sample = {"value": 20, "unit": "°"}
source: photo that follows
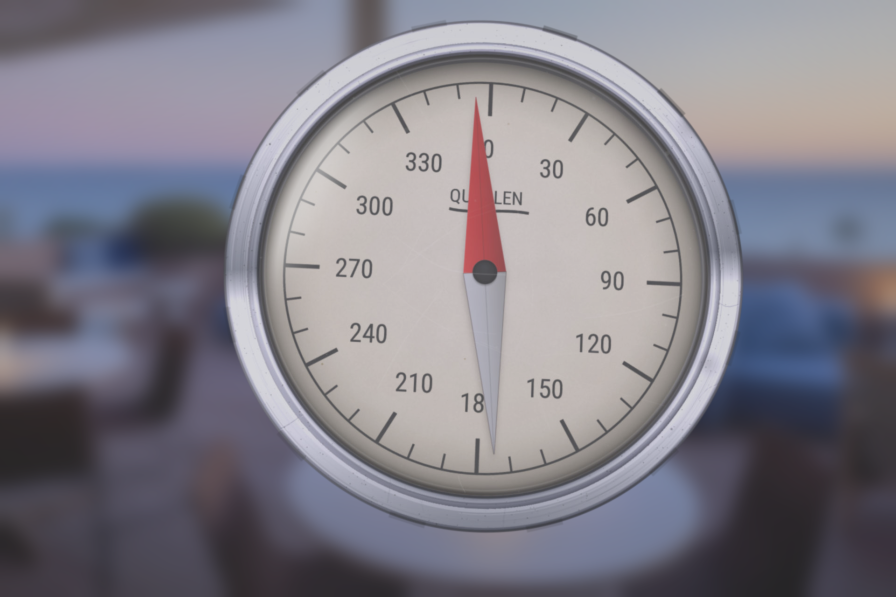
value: {"value": 355, "unit": "°"}
